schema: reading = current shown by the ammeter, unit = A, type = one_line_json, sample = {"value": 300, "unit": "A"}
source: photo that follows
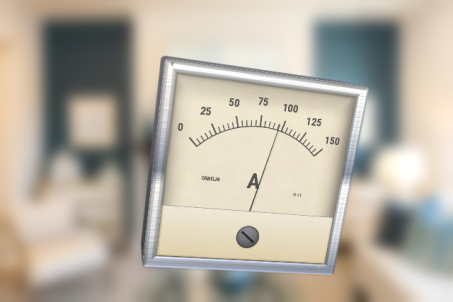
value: {"value": 95, "unit": "A"}
